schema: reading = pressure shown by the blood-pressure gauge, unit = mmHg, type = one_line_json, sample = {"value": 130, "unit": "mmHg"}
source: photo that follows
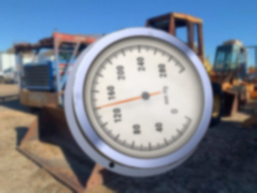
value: {"value": 140, "unit": "mmHg"}
